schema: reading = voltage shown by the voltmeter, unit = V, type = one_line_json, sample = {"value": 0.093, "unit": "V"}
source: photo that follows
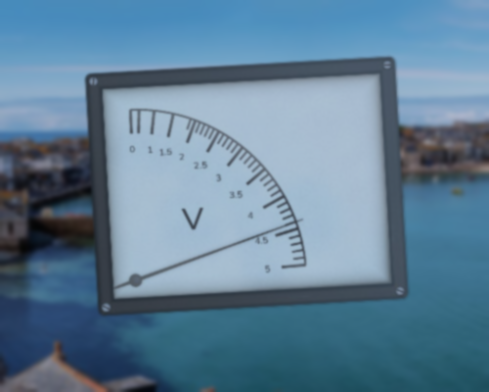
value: {"value": 4.4, "unit": "V"}
